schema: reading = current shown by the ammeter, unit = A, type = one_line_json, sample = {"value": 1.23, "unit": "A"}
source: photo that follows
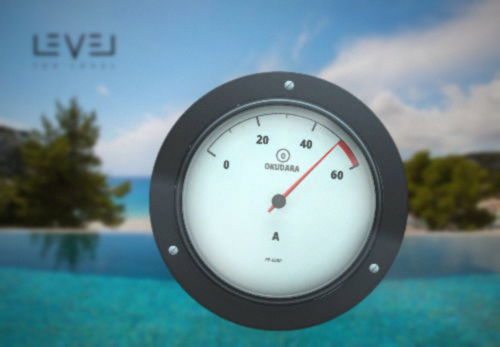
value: {"value": 50, "unit": "A"}
